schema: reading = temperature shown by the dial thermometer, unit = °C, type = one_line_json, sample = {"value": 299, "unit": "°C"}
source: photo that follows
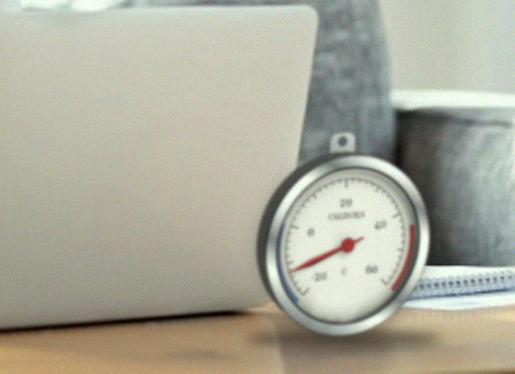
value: {"value": -12, "unit": "°C"}
